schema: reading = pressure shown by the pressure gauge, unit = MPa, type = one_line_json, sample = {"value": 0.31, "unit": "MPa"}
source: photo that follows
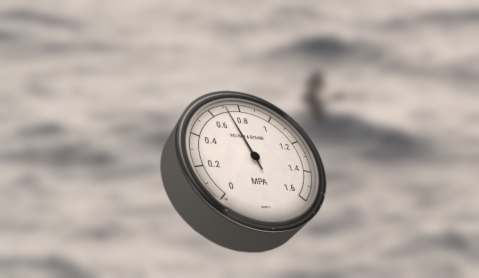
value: {"value": 0.7, "unit": "MPa"}
